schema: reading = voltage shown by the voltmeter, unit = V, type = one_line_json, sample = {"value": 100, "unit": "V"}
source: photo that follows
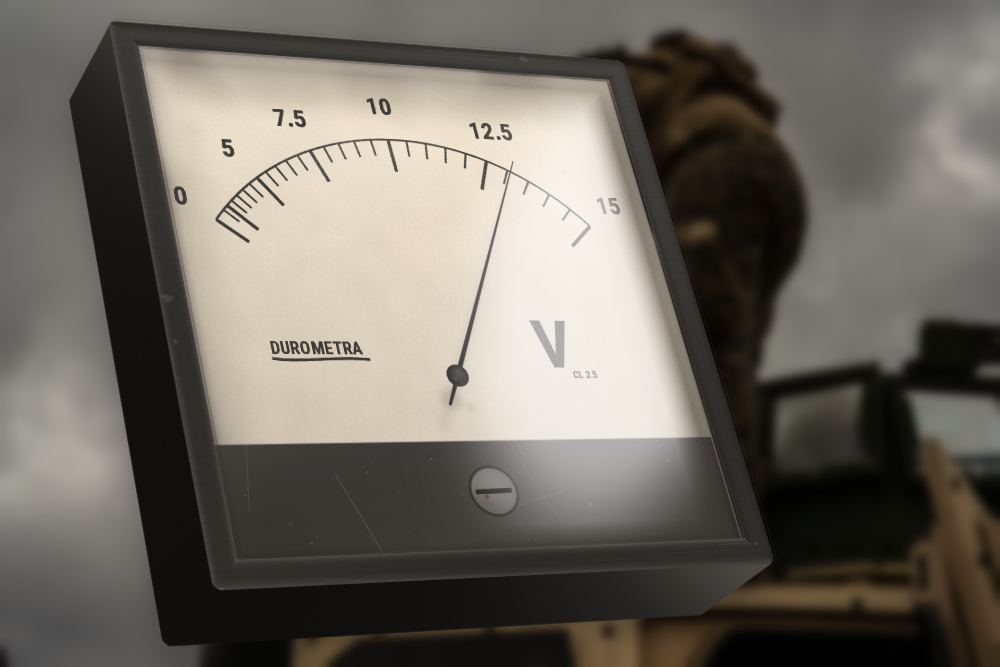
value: {"value": 13, "unit": "V"}
